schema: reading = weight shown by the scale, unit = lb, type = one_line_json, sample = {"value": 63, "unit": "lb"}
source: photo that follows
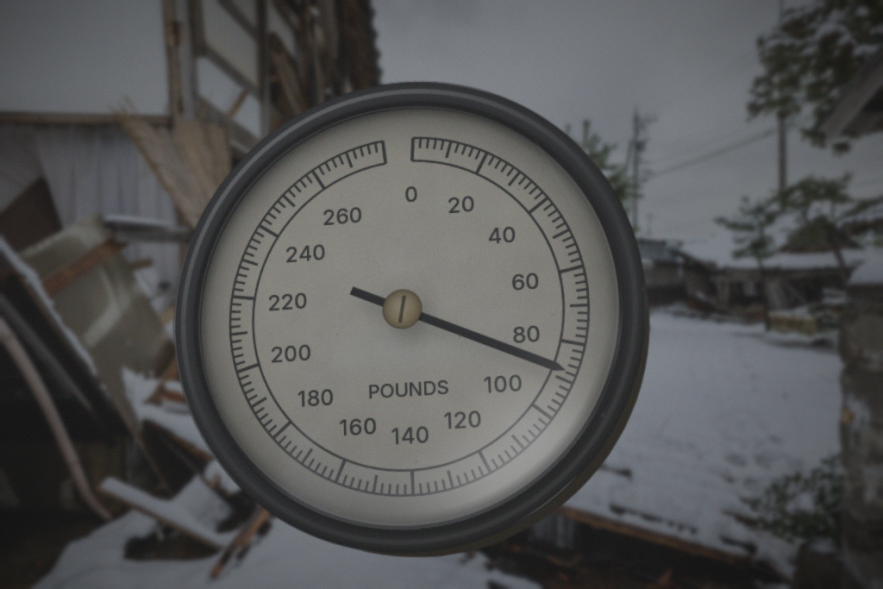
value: {"value": 88, "unit": "lb"}
